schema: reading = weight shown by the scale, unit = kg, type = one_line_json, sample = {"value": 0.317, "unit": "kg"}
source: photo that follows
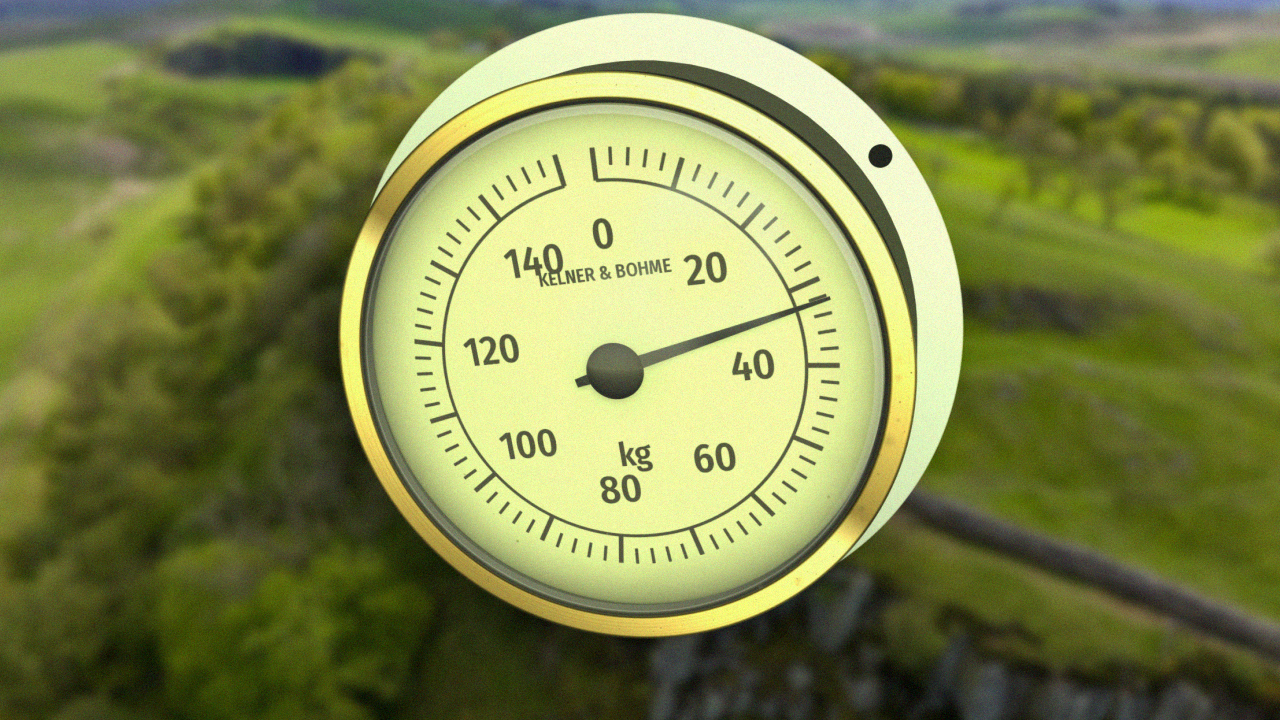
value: {"value": 32, "unit": "kg"}
